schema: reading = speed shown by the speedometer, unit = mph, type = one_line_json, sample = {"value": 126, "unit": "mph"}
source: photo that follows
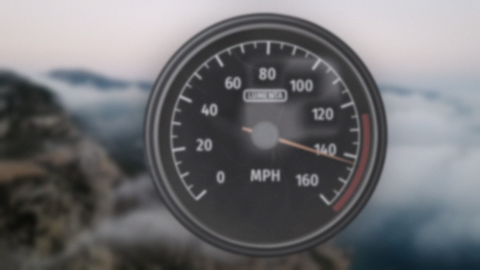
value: {"value": 142.5, "unit": "mph"}
